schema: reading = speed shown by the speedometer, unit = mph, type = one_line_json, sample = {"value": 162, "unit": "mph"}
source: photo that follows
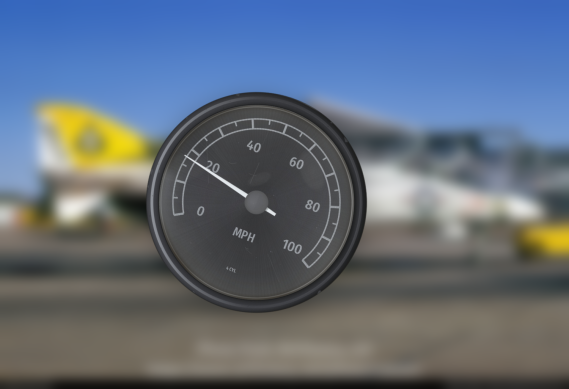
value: {"value": 17.5, "unit": "mph"}
